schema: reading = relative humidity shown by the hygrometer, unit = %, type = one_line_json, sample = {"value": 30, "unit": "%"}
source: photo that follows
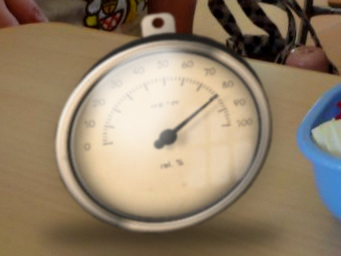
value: {"value": 80, "unit": "%"}
